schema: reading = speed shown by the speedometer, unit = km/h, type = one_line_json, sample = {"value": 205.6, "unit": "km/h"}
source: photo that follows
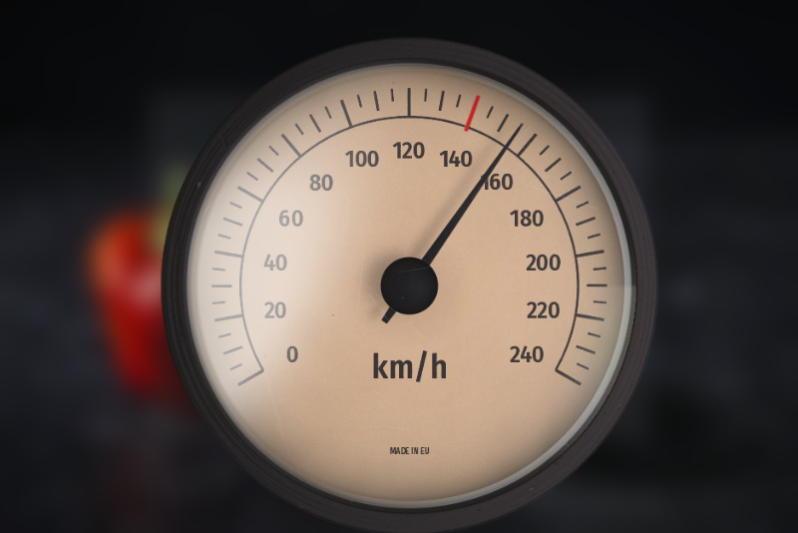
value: {"value": 155, "unit": "km/h"}
